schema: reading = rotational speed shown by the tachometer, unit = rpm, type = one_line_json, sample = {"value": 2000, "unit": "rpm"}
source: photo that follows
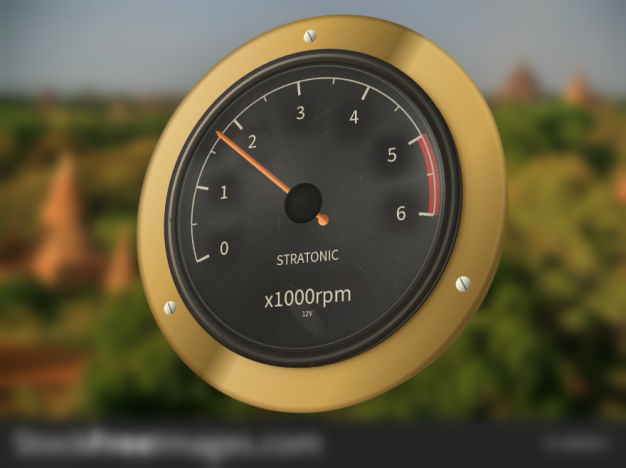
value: {"value": 1750, "unit": "rpm"}
